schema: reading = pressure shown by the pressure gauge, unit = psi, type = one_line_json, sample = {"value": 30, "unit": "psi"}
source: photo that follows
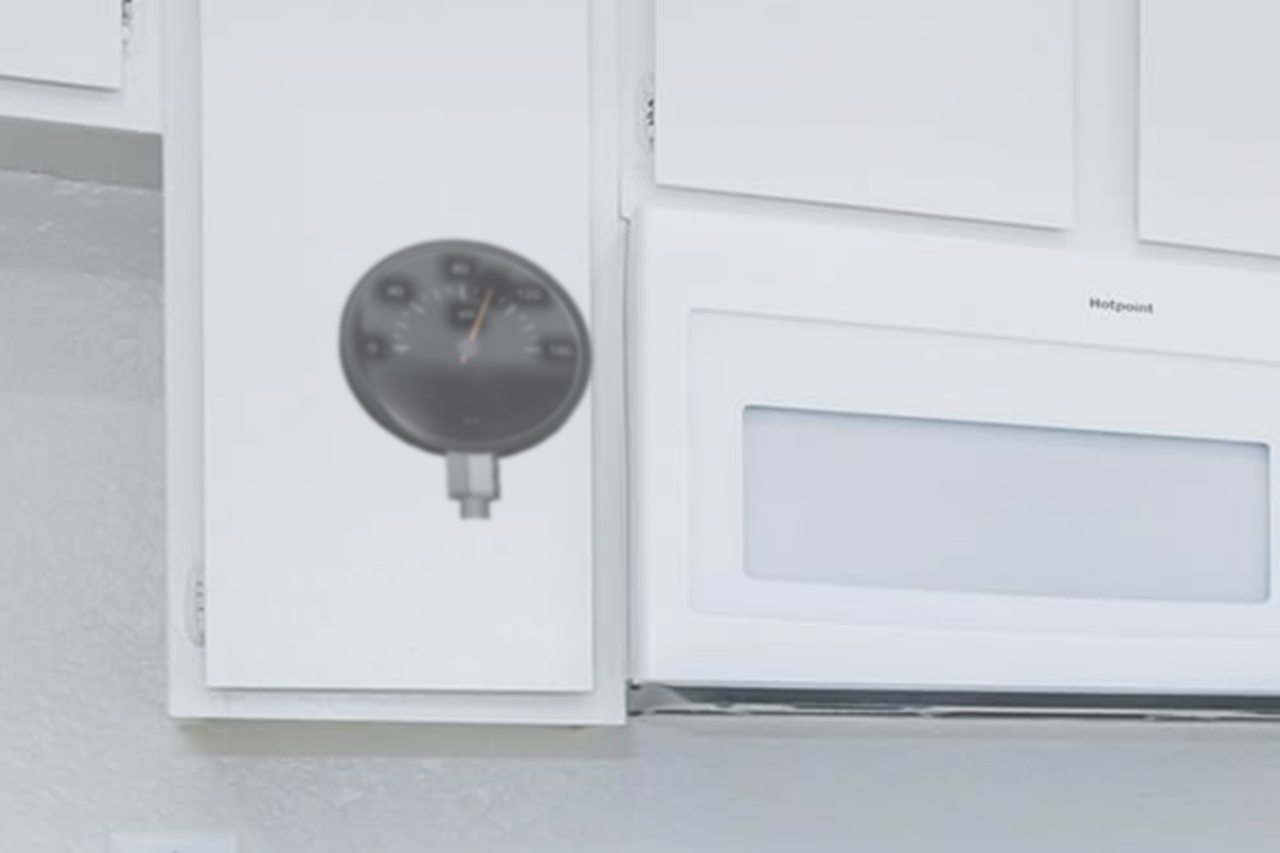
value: {"value": 100, "unit": "psi"}
